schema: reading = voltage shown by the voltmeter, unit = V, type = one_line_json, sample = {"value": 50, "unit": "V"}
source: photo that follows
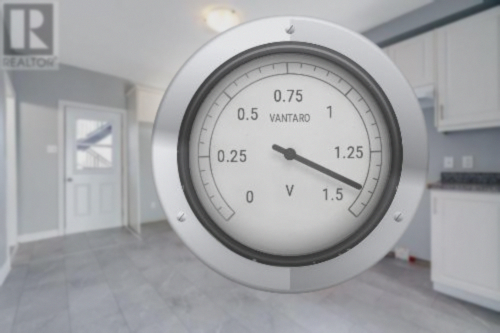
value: {"value": 1.4, "unit": "V"}
